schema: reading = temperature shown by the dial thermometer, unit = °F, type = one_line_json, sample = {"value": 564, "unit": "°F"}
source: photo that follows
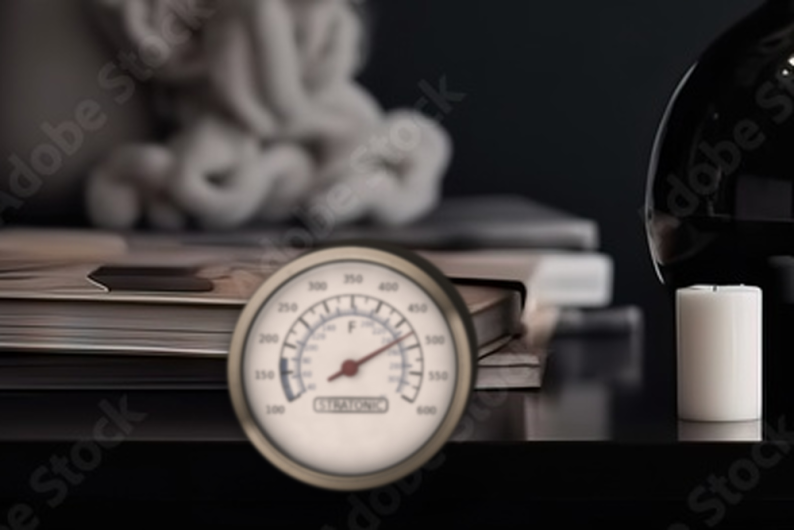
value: {"value": 475, "unit": "°F"}
